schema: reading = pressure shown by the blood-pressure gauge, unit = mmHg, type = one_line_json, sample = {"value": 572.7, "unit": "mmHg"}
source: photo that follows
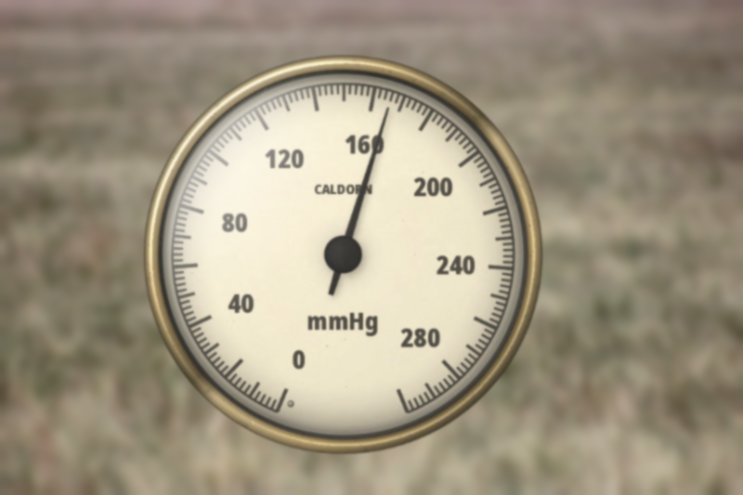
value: {"value": 166, "unit": "mmHg"}
